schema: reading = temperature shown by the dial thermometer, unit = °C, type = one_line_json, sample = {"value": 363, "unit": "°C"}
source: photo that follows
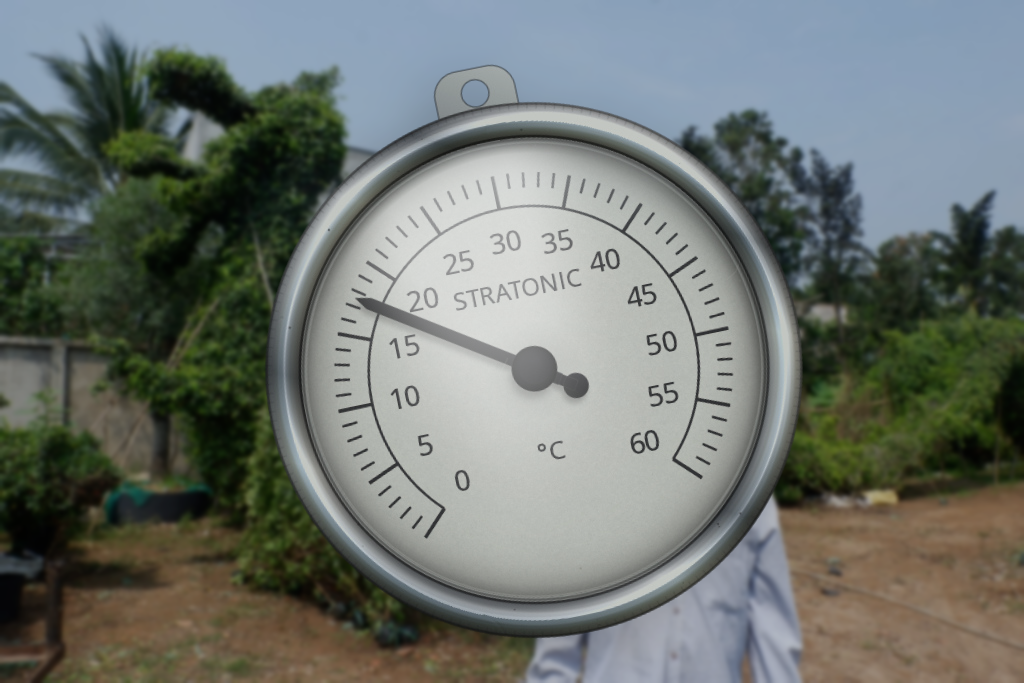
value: {"value": 17.5, "unit": "°C"}
